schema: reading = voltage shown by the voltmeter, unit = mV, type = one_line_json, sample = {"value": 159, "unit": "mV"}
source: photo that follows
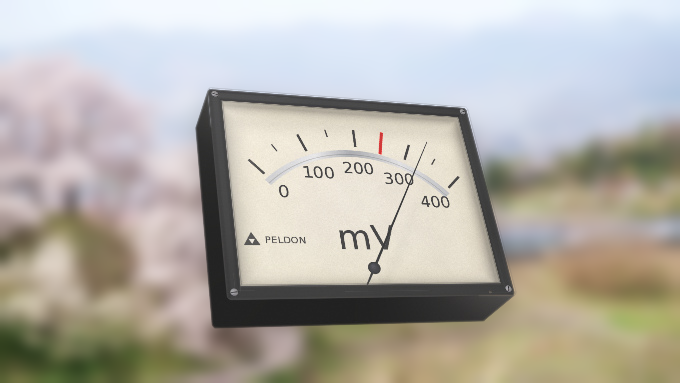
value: {"value": 325, "unit": "mV"}
